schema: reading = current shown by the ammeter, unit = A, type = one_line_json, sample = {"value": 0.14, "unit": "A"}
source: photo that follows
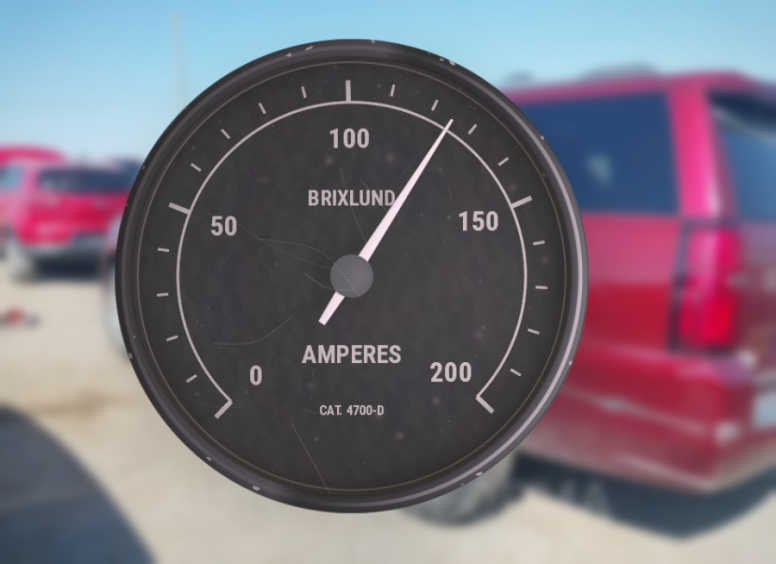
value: {"value": 125, "unit": "A"}
